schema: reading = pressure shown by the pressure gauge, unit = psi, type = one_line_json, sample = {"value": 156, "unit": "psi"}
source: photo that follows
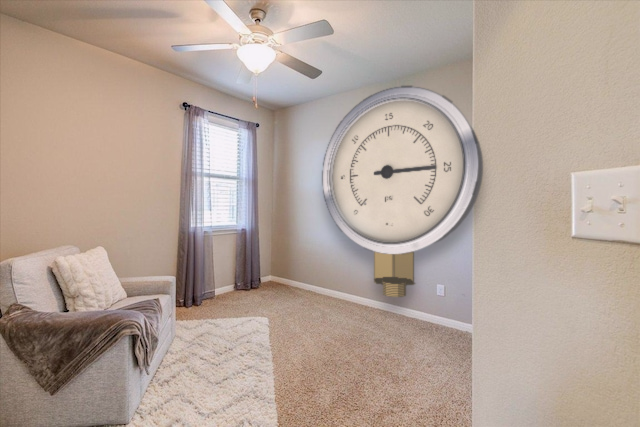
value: {"value": 25, "unit": "psi"}
